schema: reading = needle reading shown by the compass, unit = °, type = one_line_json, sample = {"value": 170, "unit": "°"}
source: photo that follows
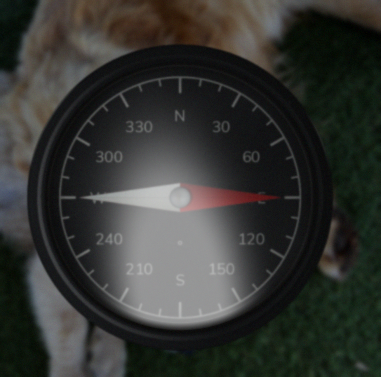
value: {"value": 90, "unit": "°"}
